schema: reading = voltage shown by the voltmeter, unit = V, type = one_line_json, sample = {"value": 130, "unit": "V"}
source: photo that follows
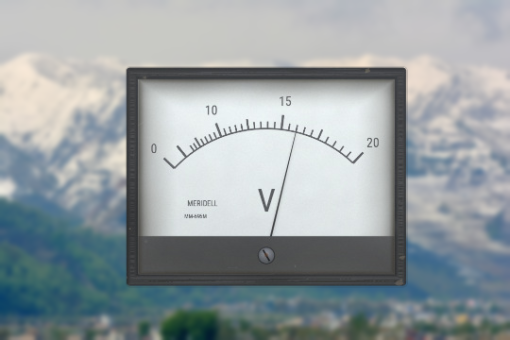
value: {"value": 16, "unit": "V"}
